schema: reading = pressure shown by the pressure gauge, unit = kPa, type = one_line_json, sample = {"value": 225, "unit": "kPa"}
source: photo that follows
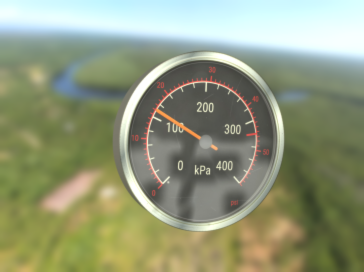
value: {"value": 110, "unit": "kPa"}
